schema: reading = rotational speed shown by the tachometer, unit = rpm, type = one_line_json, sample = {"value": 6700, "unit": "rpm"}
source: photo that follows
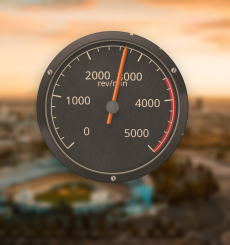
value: {"value": 2700, "unit": "rpm"}
